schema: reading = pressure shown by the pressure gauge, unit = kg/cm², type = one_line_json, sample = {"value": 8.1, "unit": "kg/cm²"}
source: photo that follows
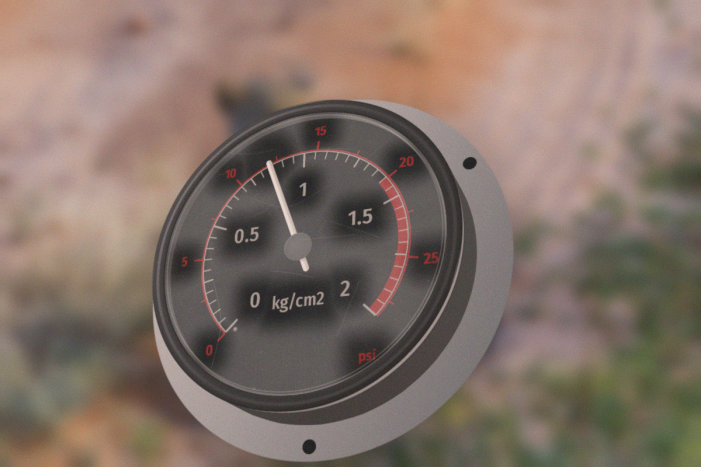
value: {"value": 0.85, "unit": "kg/cm²"}
